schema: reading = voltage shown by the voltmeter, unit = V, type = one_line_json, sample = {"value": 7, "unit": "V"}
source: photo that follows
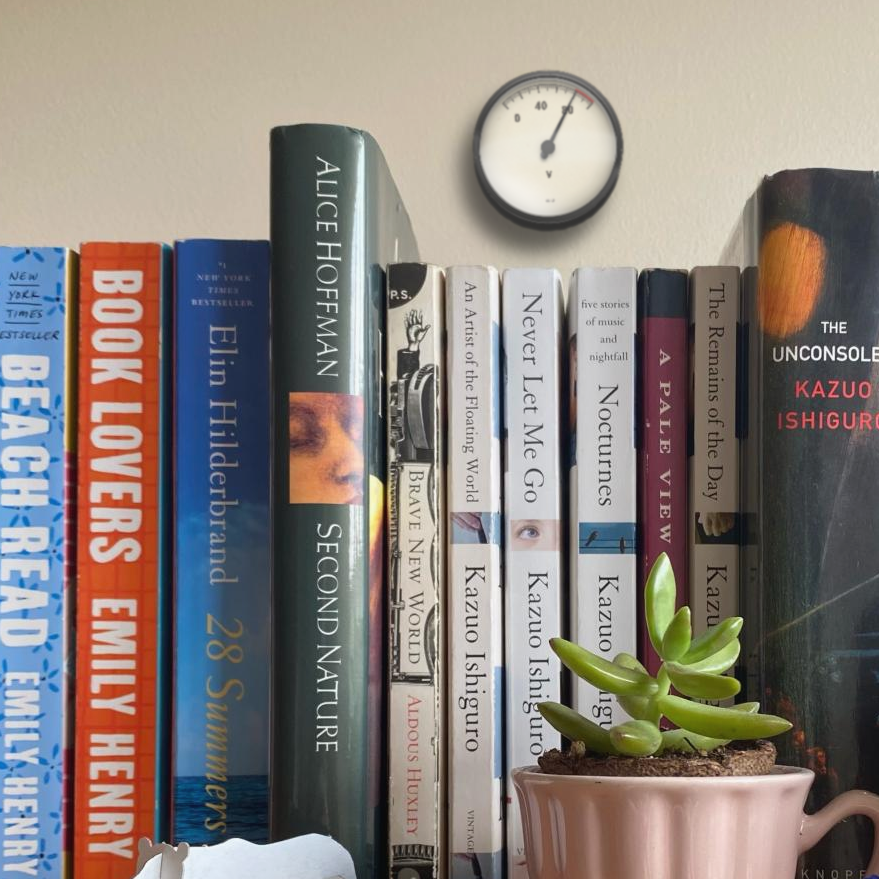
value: {"value": 80, "unit": "V"}
